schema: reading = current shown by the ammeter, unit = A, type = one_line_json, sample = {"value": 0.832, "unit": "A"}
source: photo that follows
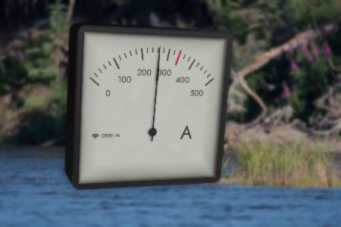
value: {"value": 260, "unit": "A"}
